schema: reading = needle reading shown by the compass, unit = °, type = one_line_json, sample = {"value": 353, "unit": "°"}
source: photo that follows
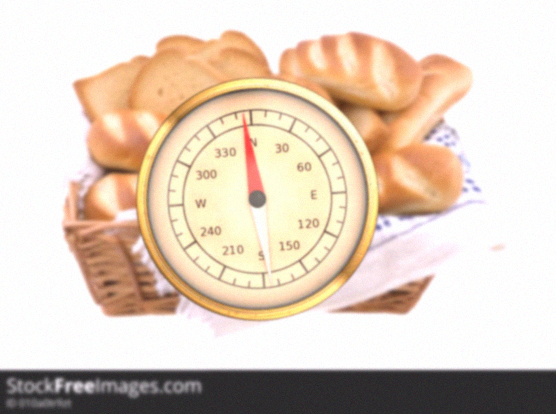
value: {"value": 355, "unit": "°"}
